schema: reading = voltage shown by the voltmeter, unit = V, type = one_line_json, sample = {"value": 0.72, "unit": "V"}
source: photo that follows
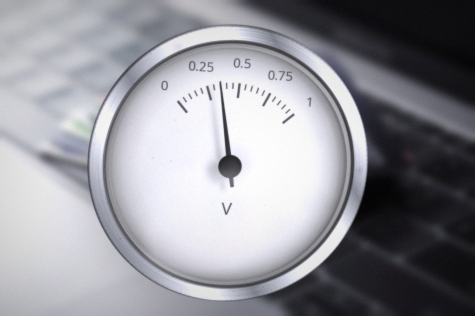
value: {"value": 0.35, "unit": "V"}
